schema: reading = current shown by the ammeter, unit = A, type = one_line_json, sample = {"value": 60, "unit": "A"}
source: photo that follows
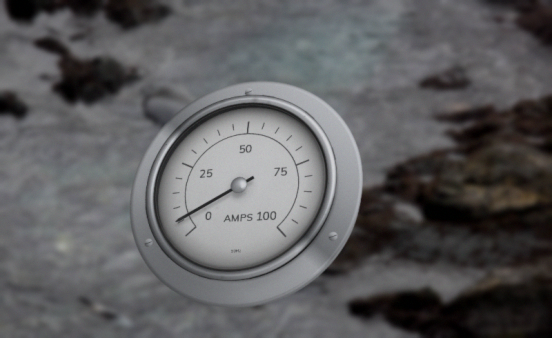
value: {"value": 5, "unit": "A"}
